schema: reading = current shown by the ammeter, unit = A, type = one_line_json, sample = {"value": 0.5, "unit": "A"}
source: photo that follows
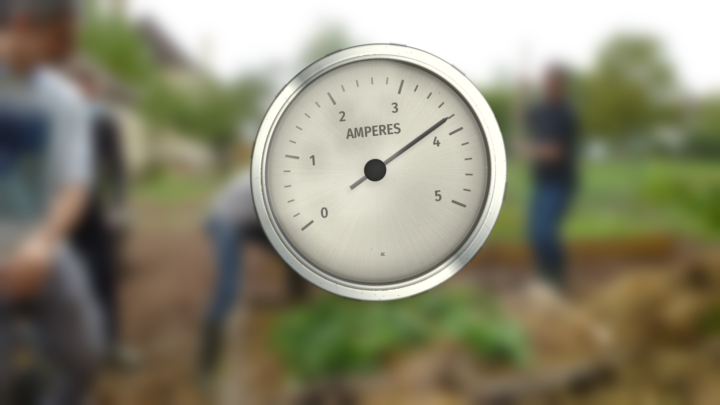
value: {"value": 3.8, "unit": "A"}
